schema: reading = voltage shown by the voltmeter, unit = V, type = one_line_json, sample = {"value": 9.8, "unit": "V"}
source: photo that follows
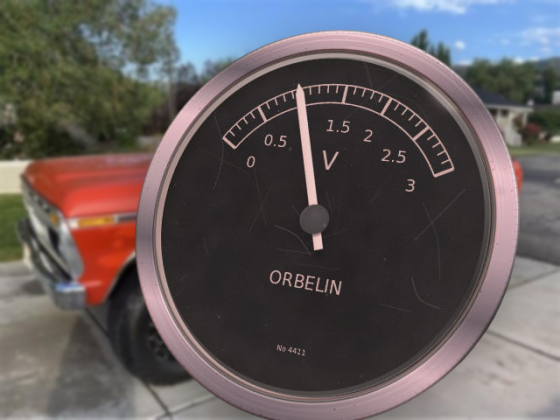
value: {"value": 1, "unit": "V"}
